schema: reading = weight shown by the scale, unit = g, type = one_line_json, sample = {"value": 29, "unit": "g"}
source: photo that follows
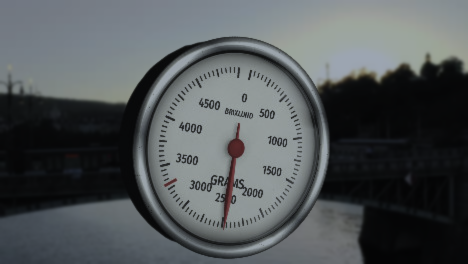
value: {"value": 2500, "unit": "g"}
